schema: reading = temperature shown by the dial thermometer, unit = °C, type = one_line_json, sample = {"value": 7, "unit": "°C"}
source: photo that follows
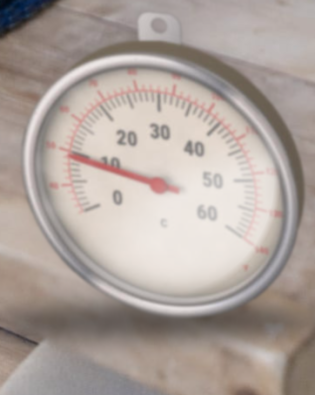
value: {"value": 10, "unit": "°C"}
